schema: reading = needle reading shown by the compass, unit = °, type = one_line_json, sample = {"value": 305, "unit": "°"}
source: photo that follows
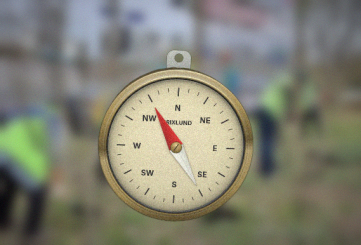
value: {"value": 330, "unit": "°"}
